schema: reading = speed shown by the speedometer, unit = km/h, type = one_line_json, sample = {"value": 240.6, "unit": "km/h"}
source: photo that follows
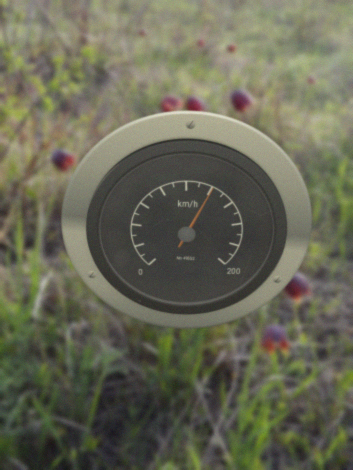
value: {"value": 120, "unit": "km/h"}
